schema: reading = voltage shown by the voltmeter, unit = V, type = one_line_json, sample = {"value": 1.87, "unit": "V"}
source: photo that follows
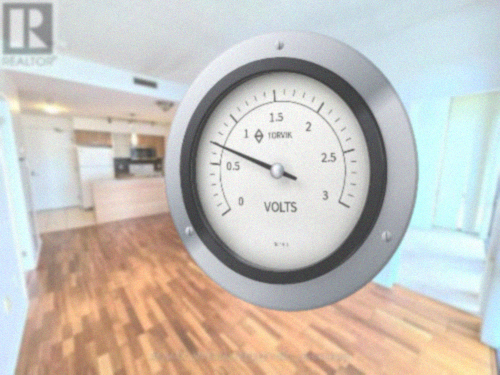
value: {"value": 0.7, "unit": "V"}
